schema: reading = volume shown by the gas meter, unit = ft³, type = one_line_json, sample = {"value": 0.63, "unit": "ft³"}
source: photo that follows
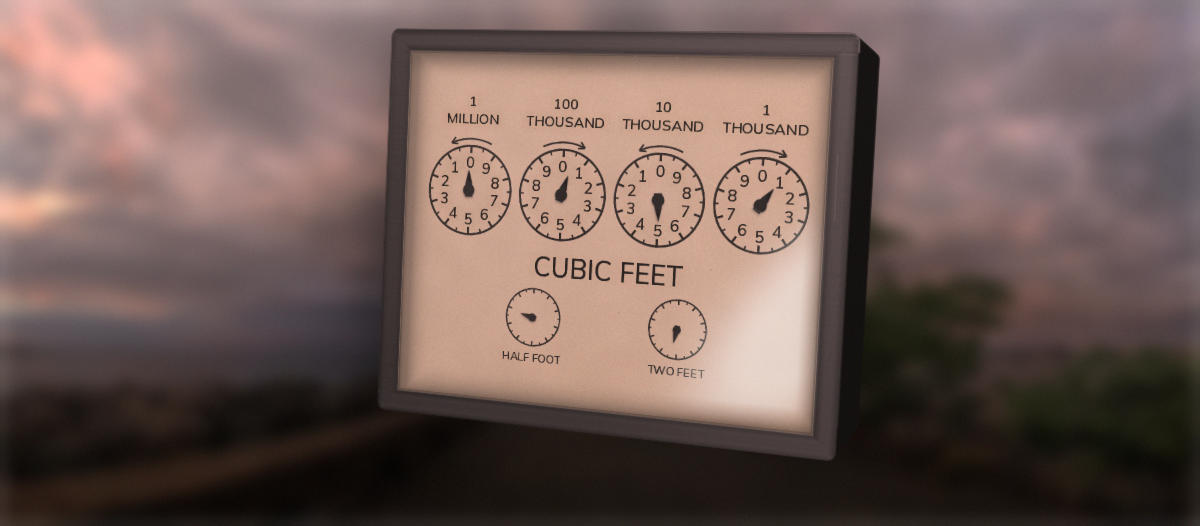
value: {"value": 5100, "unit": "ft³"}
